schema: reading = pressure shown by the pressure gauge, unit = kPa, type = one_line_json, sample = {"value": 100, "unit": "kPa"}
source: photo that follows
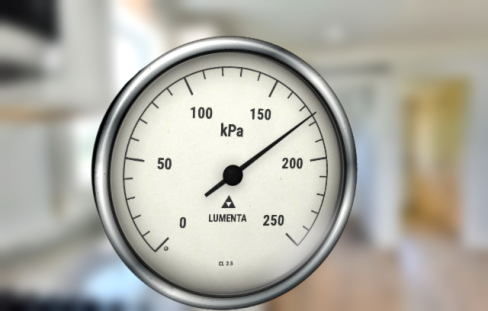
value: {"value": 175, "unit": "kPa"}
